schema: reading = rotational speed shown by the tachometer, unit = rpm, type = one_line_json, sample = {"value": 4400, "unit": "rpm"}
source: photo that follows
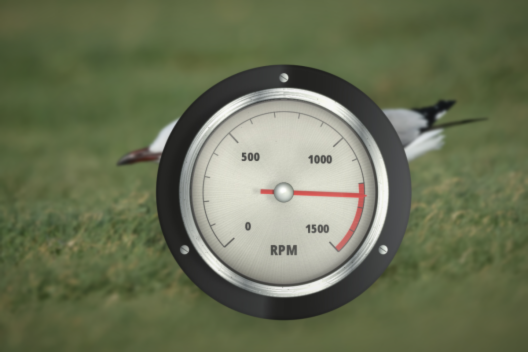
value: {"value": 1250, "unit": "rpm"}
